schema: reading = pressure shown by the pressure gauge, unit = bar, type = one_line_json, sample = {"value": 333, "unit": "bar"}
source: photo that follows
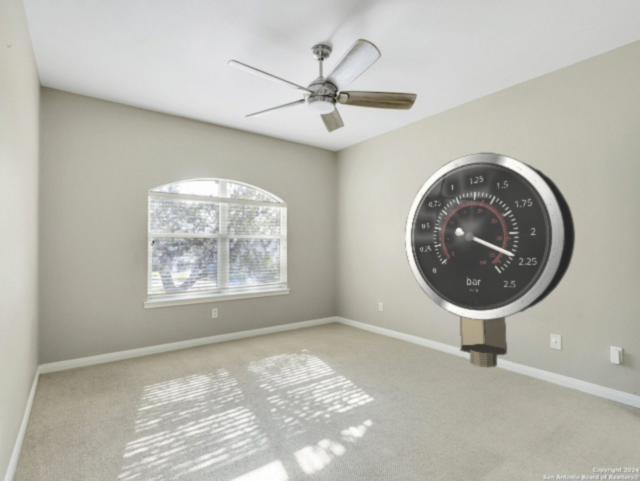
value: {"value": 2.25, "unit": "bar"}
